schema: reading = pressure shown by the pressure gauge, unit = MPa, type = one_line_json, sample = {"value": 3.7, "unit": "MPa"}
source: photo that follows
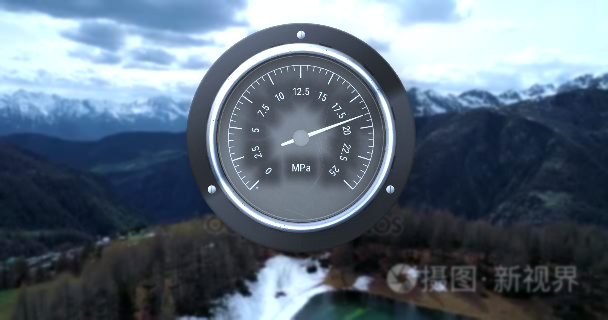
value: {"value": 19, "unit": "MPa"}
